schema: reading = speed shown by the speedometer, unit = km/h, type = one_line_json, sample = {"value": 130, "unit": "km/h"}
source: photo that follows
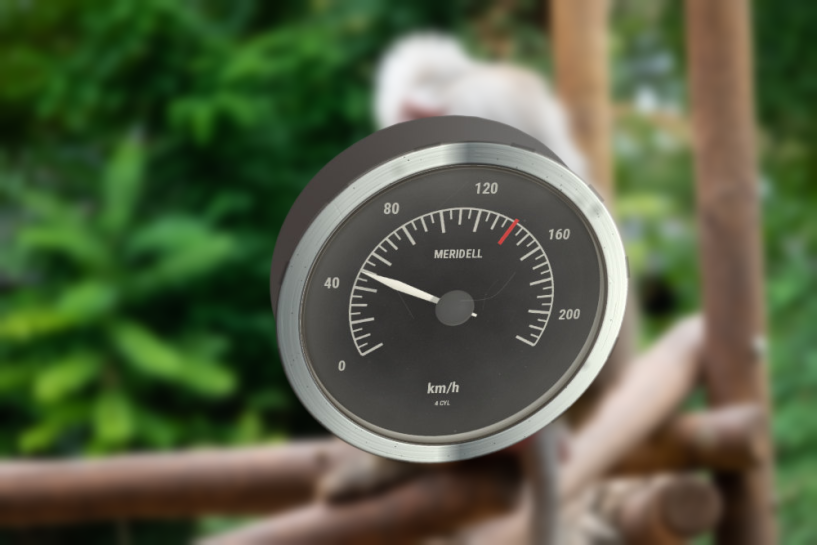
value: {"value": 50, "unit": "km/h"}
